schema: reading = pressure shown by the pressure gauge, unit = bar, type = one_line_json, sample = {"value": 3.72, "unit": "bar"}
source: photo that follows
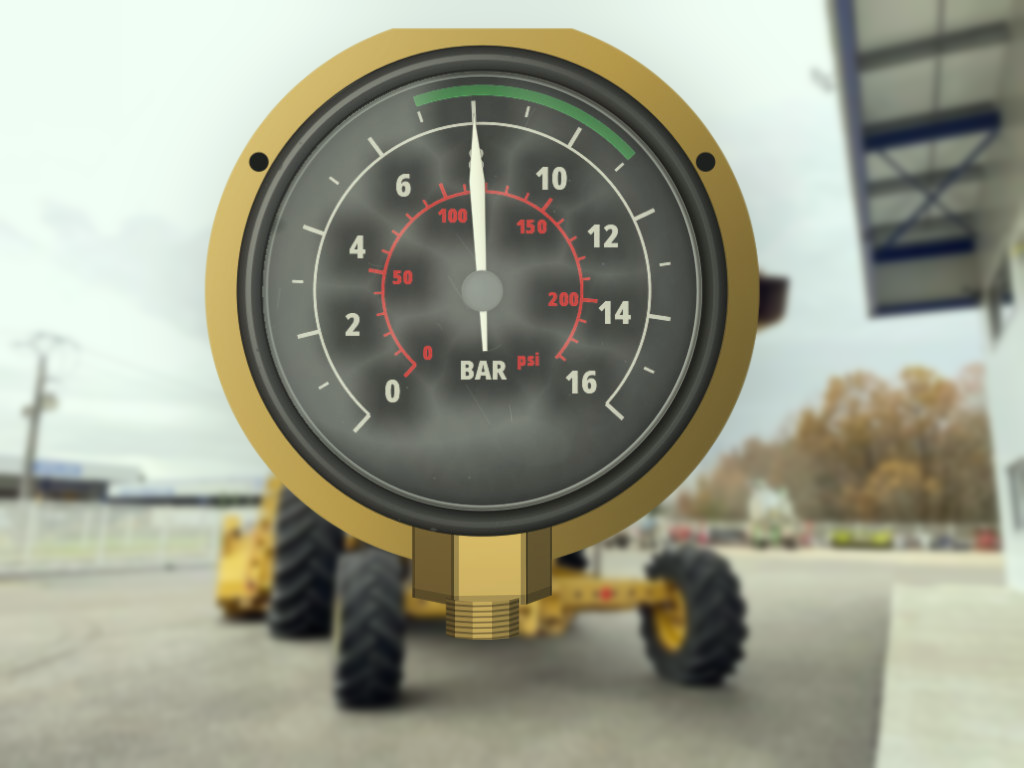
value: {"value": 8, "unit": "bar"}
